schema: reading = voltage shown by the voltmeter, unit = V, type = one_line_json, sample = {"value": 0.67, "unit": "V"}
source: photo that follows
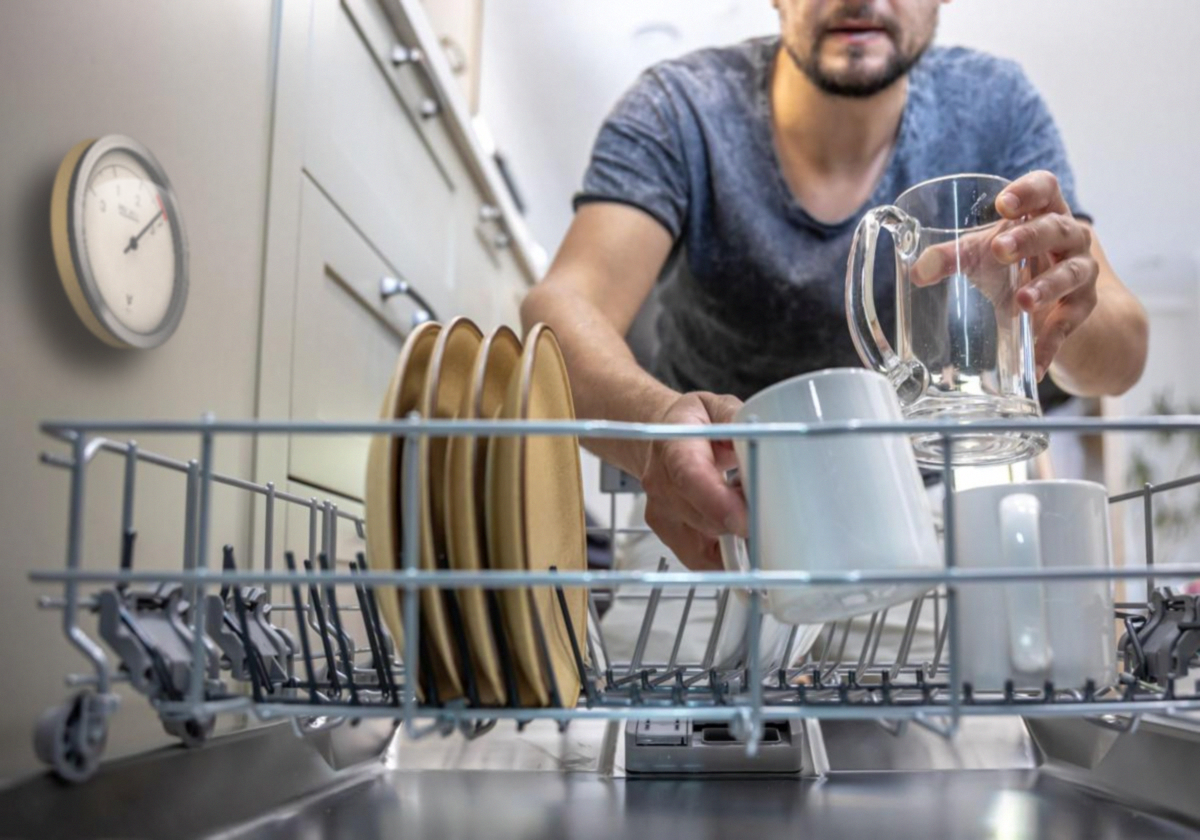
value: {"value": 2.75, "unit": "V"}
